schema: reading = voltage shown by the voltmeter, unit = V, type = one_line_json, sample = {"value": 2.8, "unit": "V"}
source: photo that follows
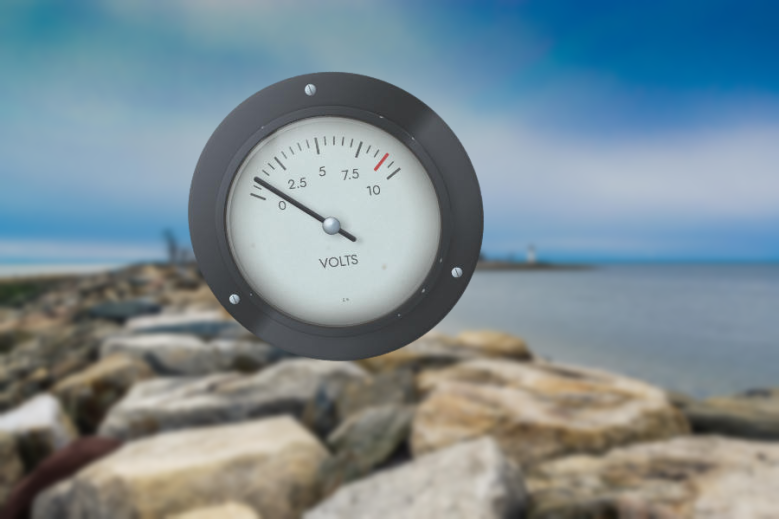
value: {"value": 1, "unit": "V"}
